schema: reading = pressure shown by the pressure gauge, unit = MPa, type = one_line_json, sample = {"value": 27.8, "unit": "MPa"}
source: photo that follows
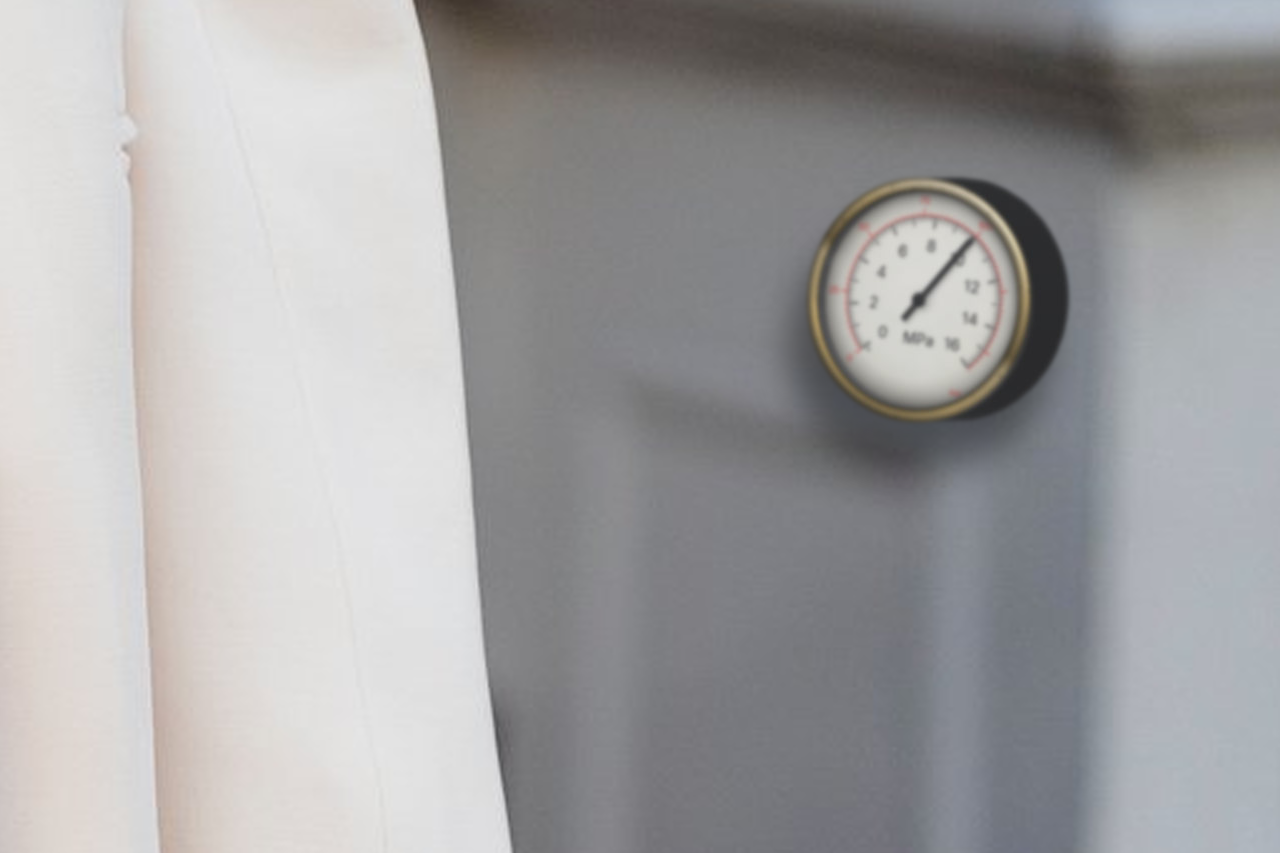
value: {"value": 10, "unit": "MPa"}
